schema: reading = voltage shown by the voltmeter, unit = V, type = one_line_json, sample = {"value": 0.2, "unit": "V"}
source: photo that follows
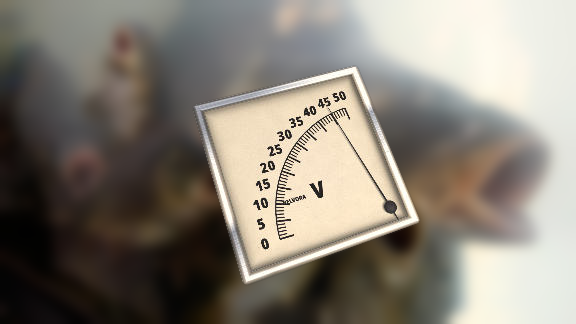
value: {"value": 45, "unit": "V"}
